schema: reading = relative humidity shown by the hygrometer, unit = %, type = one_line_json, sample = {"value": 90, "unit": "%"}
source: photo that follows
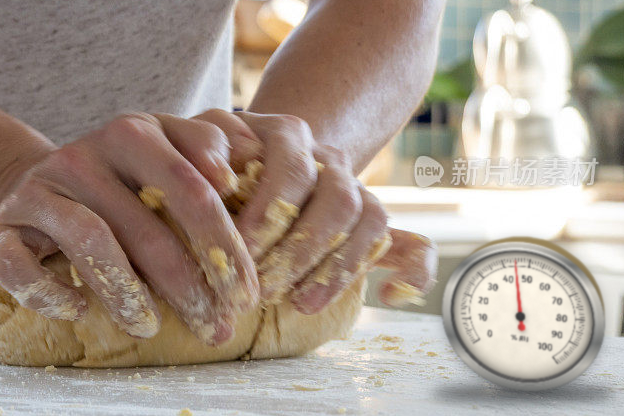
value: {"value": 45, "unit": "%"}
